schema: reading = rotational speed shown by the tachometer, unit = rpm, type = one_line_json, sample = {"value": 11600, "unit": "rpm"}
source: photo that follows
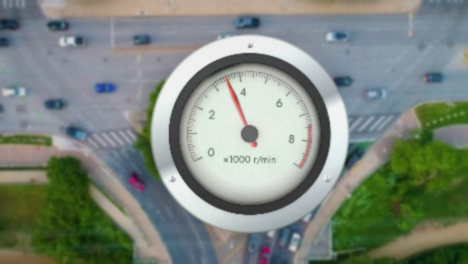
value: {"value": 3500, "unit": "rpm"}
